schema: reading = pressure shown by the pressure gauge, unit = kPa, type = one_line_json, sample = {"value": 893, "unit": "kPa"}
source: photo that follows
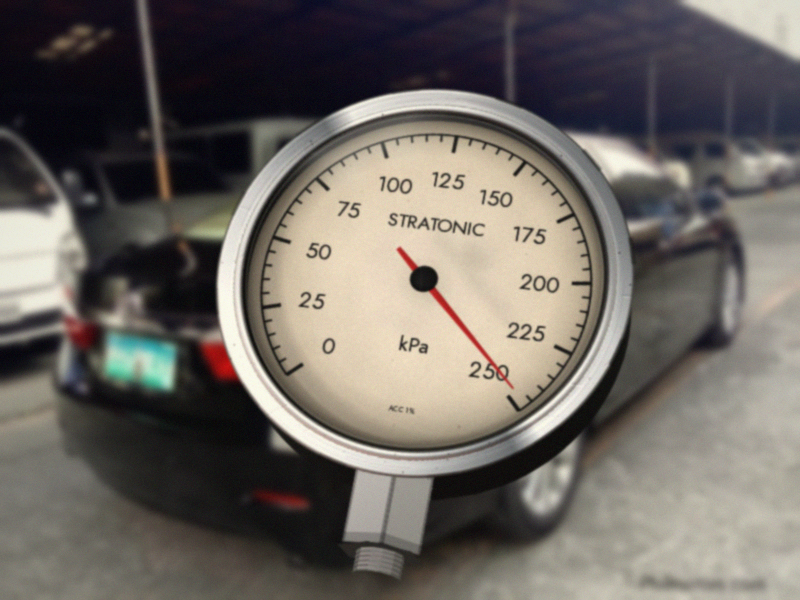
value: {"value": 247.5, "unit": "kPa"}
